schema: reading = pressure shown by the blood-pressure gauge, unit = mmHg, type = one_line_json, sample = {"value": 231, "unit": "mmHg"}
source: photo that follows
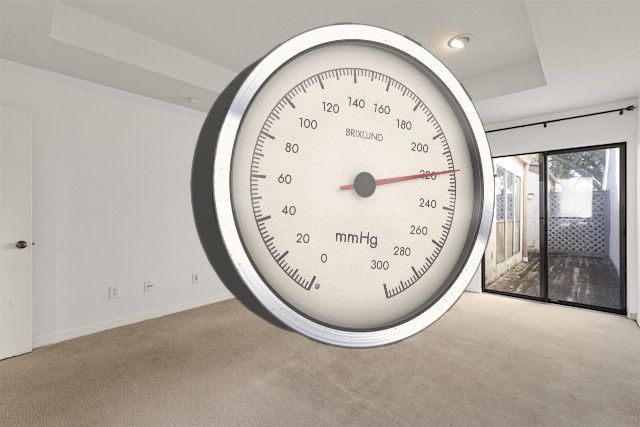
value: {"value": 220, "unit": "mmHg"}
